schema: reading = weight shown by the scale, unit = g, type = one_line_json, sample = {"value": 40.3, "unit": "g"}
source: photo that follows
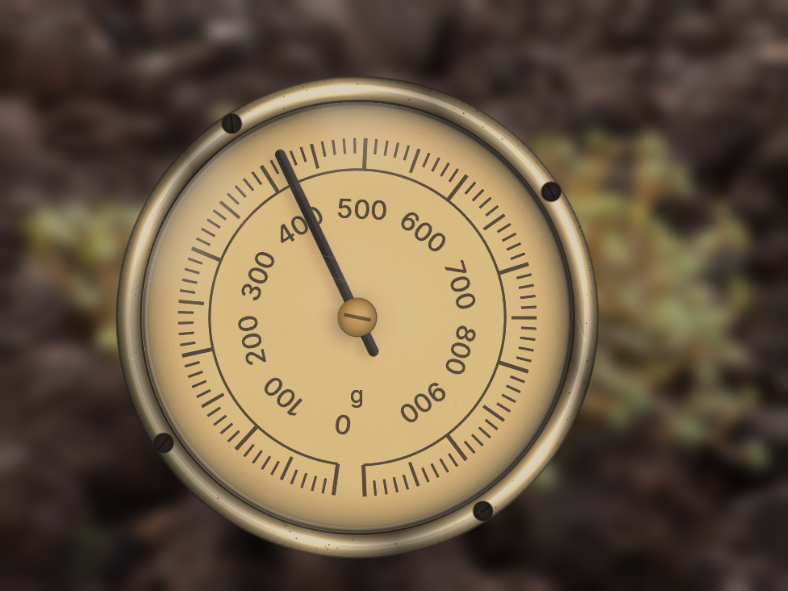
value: {"value": 420, "unit": "g"}
